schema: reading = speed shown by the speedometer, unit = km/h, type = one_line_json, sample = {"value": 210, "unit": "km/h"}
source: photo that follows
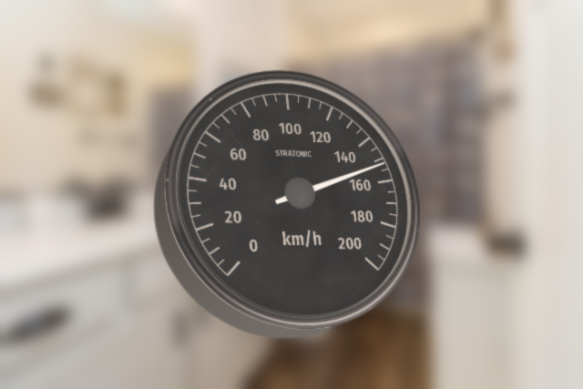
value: {"value": 152.5, "unit": "km/h"}
